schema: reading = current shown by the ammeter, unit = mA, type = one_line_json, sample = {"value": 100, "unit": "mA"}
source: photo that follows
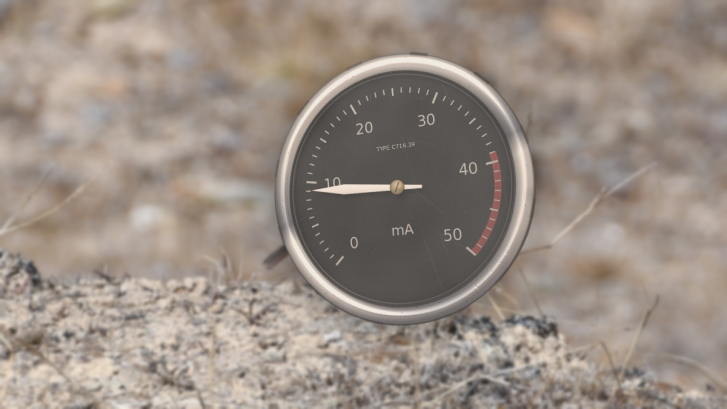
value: {"value": 9, "unit": "mA"}
